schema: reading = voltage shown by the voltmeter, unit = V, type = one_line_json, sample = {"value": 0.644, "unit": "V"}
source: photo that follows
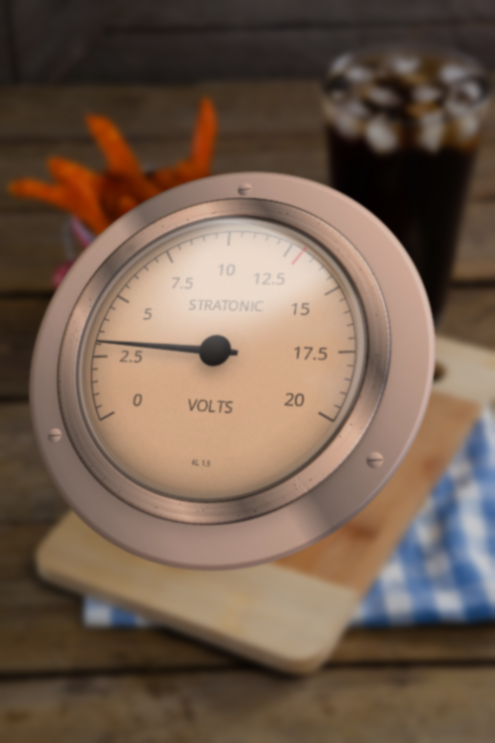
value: {"value": 3, "unit": "V"}
